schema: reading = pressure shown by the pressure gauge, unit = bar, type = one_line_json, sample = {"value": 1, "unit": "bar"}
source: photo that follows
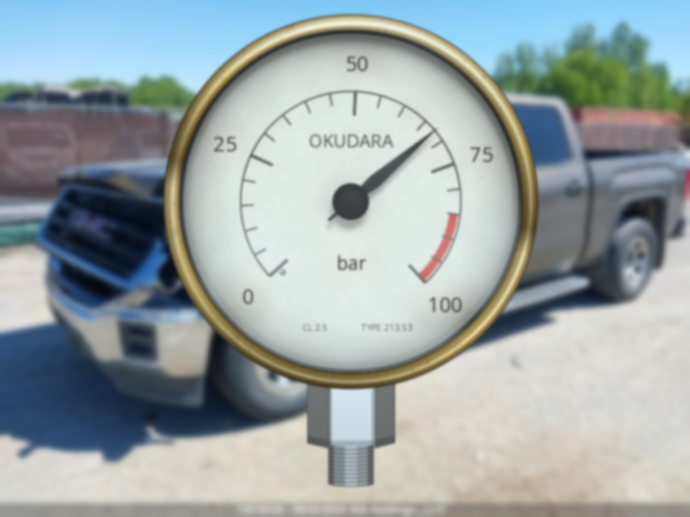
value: {"value": 67.5, "unit": "bar"}
